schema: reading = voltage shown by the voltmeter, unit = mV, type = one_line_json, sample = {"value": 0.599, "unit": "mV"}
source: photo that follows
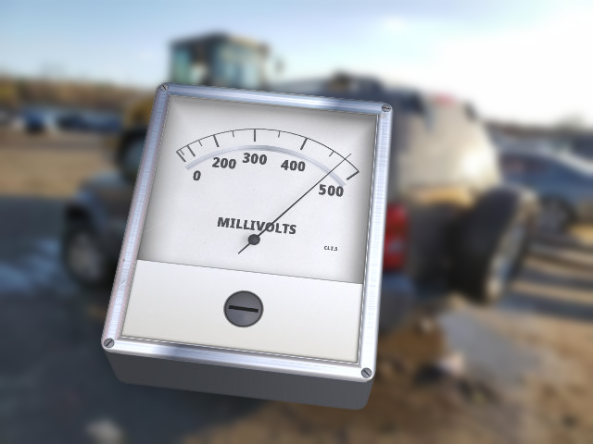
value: {"value": 475, "unit": "mV"}
